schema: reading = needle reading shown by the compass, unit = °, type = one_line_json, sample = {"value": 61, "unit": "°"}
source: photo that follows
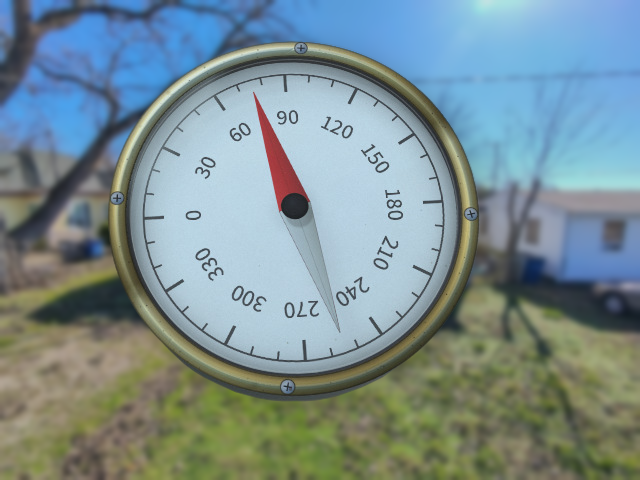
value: {"value": 75, "unit": "°"}
